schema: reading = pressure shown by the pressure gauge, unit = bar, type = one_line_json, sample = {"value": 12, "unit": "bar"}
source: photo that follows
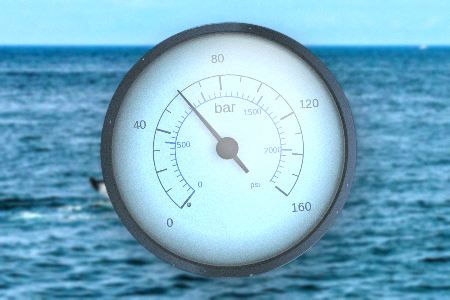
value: {"value": 60, "unit": "bar"}
